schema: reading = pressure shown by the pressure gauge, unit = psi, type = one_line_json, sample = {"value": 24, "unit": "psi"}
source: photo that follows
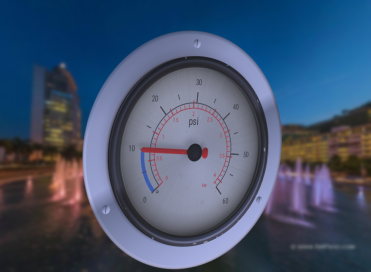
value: {"value": 10, "unit": "psi"}
